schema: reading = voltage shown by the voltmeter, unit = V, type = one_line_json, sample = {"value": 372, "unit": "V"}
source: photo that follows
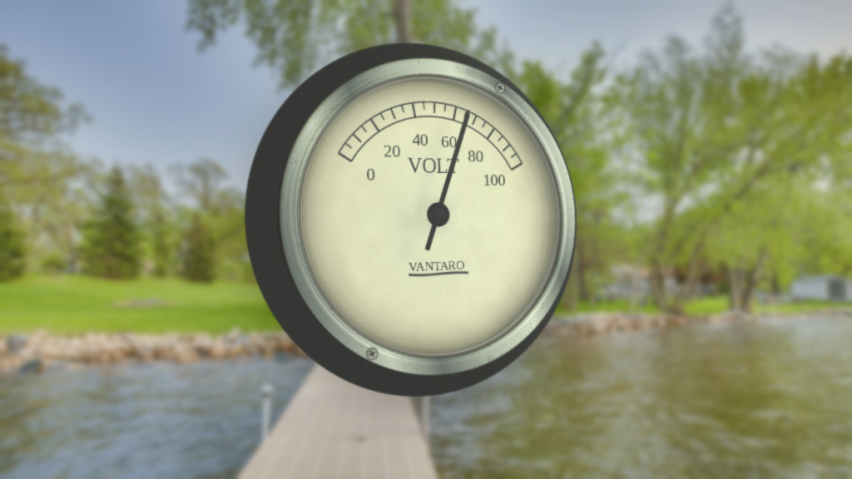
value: {"value": 65, "unit": "V"}
